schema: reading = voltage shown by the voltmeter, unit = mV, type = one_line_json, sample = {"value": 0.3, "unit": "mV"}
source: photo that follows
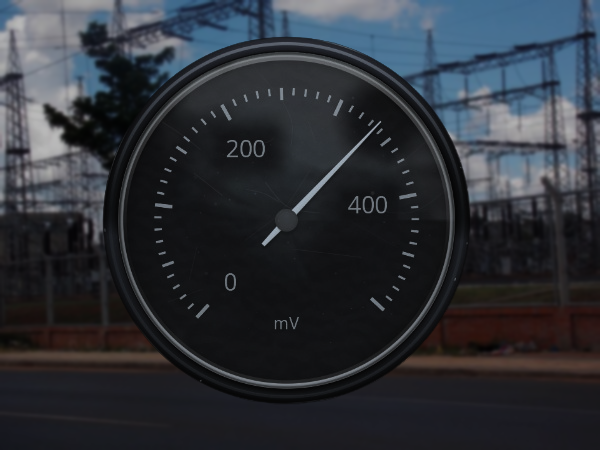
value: {"value": 335, "unit": "mV"}
